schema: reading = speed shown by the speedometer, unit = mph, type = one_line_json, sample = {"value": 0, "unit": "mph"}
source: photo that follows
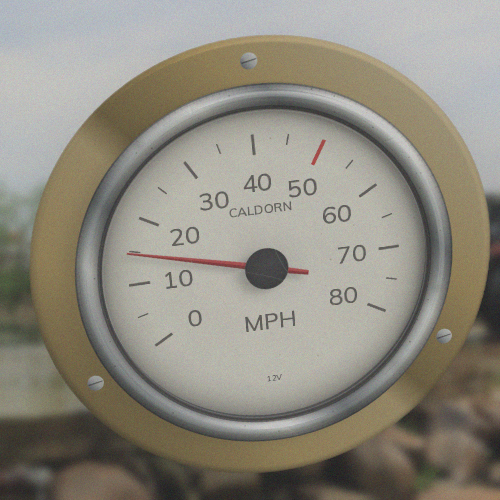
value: {"value": 15, "unit": "mph"}
